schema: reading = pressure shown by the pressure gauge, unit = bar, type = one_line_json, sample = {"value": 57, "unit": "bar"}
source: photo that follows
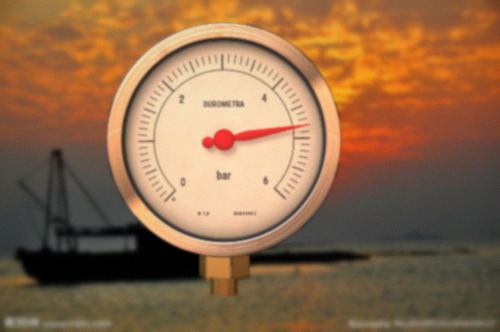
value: {"value": 4.8, "unit": "bar"}
